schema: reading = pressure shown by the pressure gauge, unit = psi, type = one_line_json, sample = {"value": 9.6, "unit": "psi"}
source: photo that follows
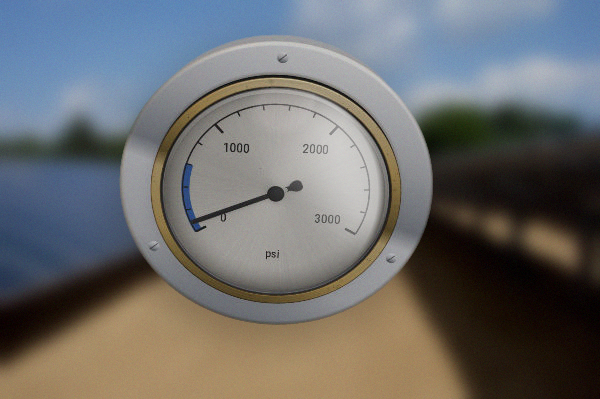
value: {"value": 100, "unit": "psi"}
